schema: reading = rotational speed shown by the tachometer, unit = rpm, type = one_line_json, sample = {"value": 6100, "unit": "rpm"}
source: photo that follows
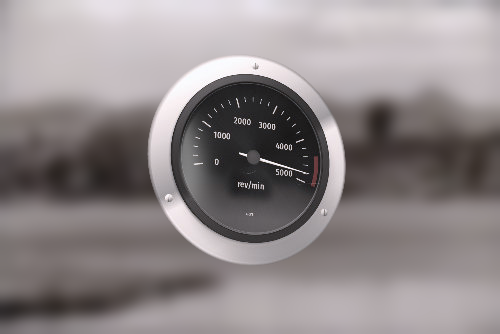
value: {"value": 4800, "unit": "rpm"}
